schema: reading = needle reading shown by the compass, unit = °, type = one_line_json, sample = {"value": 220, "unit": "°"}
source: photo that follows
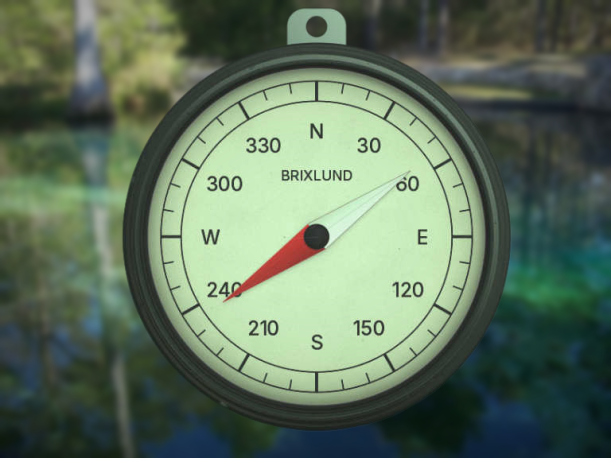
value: {"value": 235, "unit": "°"}
